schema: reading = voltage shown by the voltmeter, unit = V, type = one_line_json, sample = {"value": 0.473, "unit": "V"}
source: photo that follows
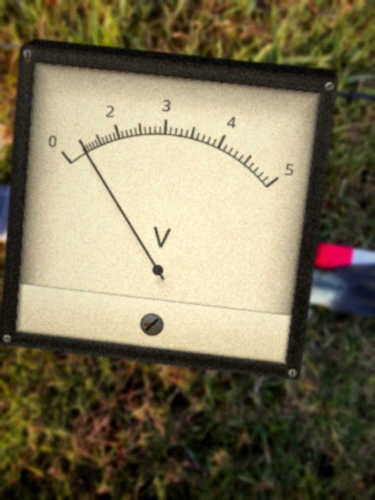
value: {"value": 1, "unit": "V"}
